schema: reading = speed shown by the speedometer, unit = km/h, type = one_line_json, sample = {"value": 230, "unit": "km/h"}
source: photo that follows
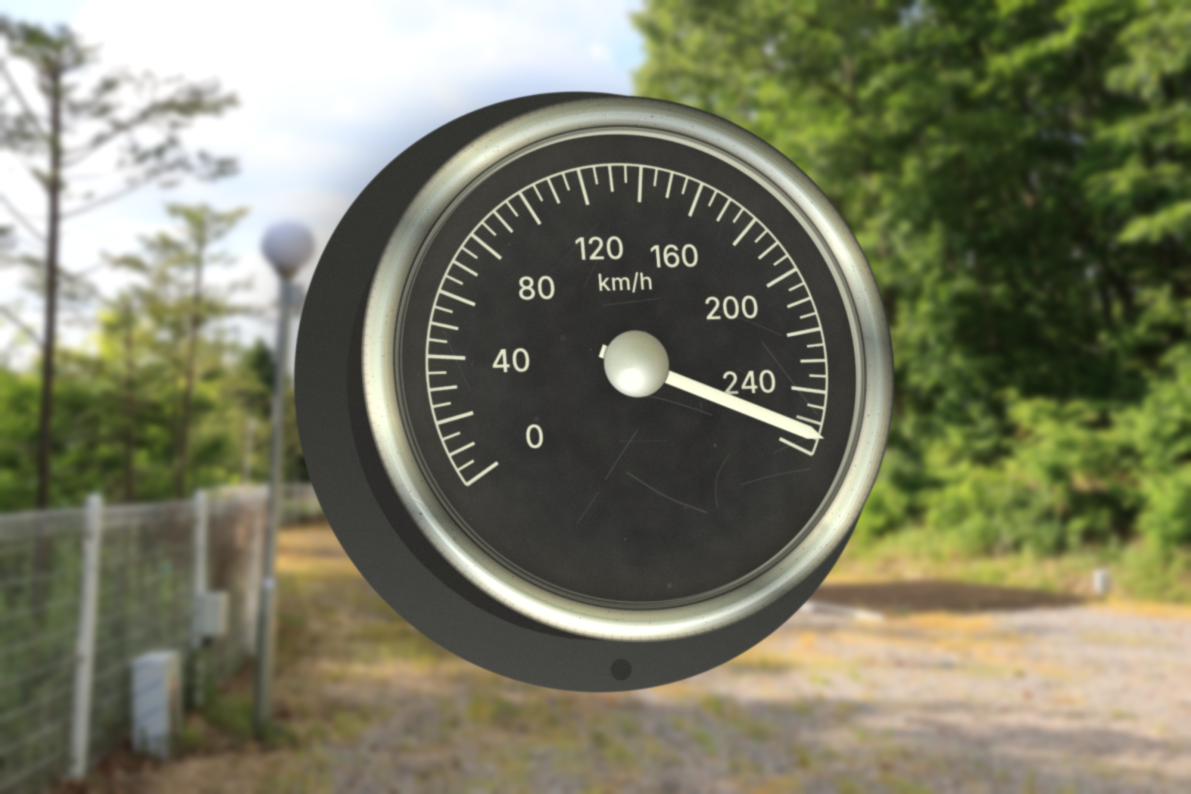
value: {"value": 255, "unit": "km/h"}
